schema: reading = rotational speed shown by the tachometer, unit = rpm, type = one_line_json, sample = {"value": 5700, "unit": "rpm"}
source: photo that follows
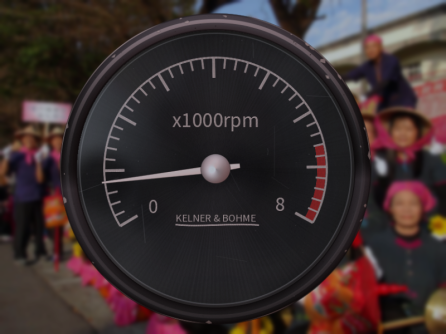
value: {"value": 800, "unit": "rpm"}
